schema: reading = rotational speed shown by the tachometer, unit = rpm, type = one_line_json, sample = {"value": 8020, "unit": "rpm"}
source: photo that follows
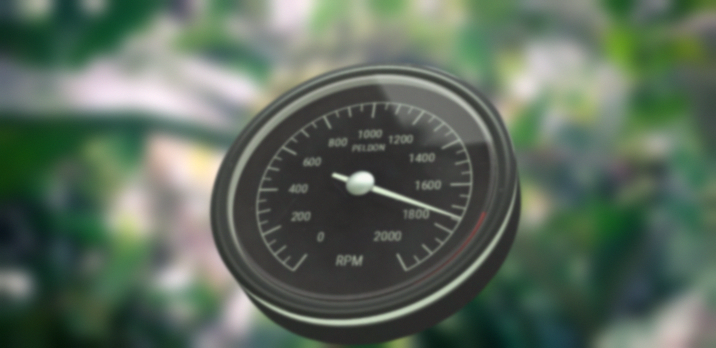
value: {"value": 1750, "unit": "rpm"}
